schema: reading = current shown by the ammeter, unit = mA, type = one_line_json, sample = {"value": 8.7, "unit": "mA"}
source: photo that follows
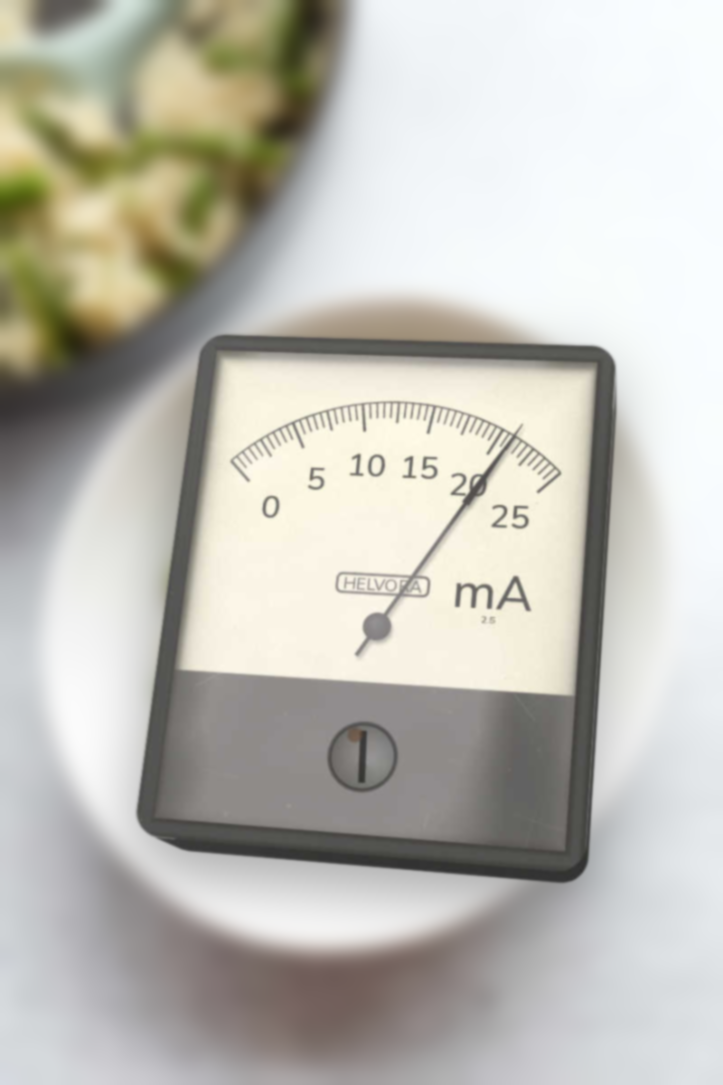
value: {"value": 21, "unit": "mA"}
